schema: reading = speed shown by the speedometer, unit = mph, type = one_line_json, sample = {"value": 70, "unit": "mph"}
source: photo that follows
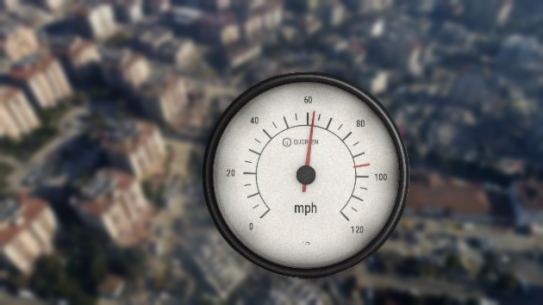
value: {"value": 62.5, "unit": "mph"}
